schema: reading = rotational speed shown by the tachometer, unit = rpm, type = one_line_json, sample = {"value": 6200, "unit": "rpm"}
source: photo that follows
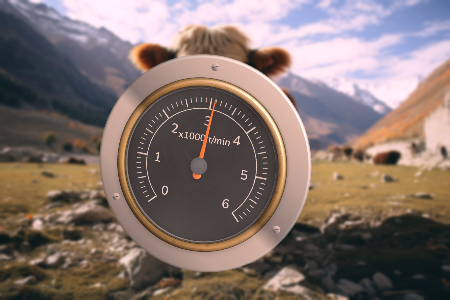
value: {"value": 3100, "unit": "rpm"}
